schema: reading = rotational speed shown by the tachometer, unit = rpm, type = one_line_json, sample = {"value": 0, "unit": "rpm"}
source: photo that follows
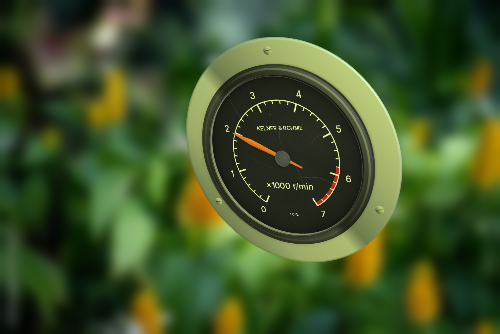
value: {"value": 2000, "unit": "rpm"}
